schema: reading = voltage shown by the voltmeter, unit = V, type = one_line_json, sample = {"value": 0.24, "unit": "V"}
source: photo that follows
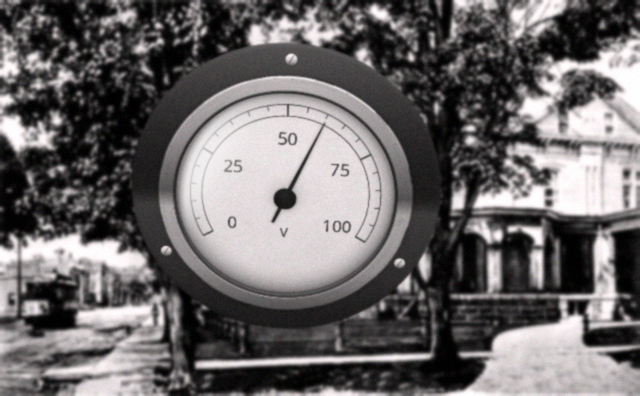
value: {"value": 60, "unit": "V"}
